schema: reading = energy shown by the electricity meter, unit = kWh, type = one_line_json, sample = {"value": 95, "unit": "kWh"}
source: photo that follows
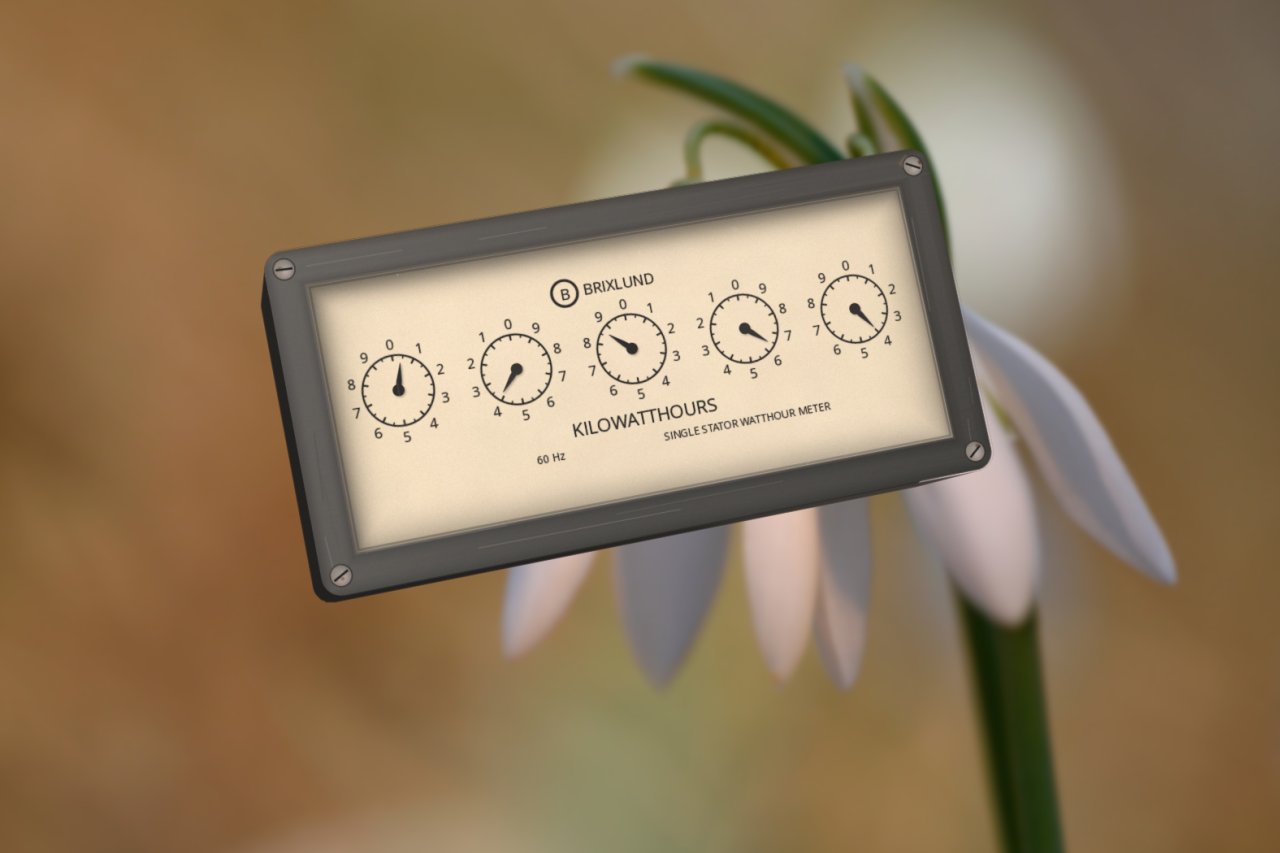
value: {"value": 3864, "unit": "kWh"}
